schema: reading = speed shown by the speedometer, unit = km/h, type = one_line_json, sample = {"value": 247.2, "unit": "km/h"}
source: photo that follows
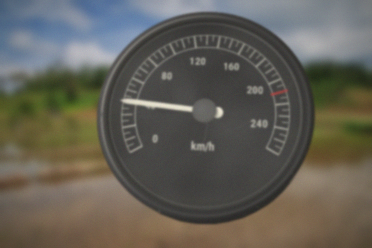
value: {"value": 40, "unit": "km/h"}
